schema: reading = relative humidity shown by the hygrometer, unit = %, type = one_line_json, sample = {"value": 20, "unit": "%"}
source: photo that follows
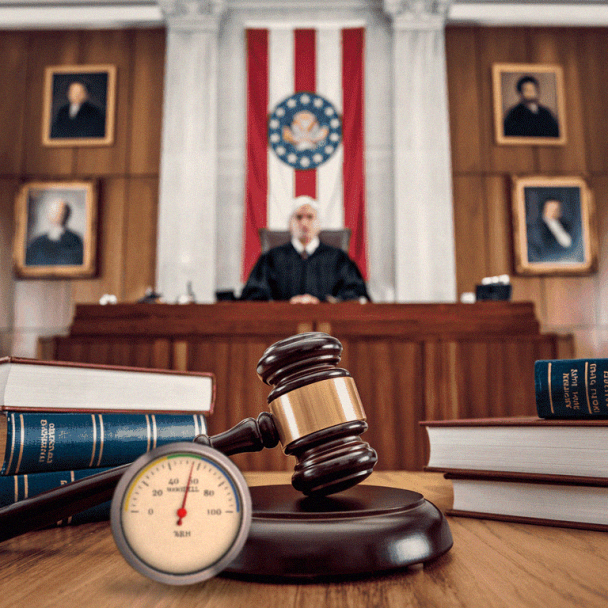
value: {"value": 56, "unit": "%"}
